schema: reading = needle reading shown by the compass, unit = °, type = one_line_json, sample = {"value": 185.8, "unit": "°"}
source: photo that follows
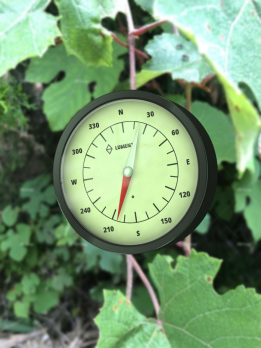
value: {"value": 202.5, "unit": "°"}
